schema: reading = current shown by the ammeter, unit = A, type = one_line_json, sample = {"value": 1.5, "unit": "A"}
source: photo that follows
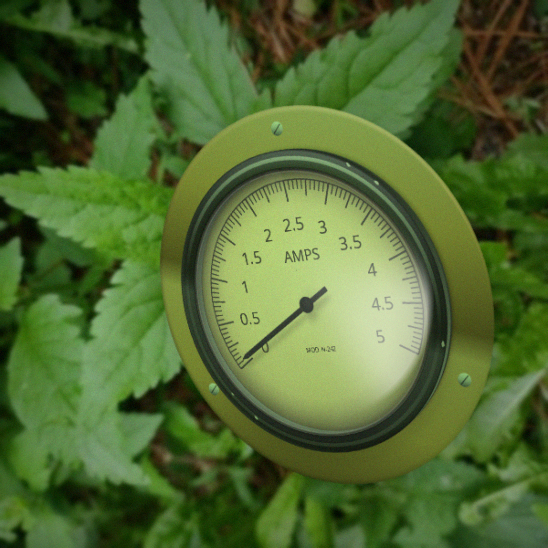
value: {"value": 0.05, "unit": "A"}
